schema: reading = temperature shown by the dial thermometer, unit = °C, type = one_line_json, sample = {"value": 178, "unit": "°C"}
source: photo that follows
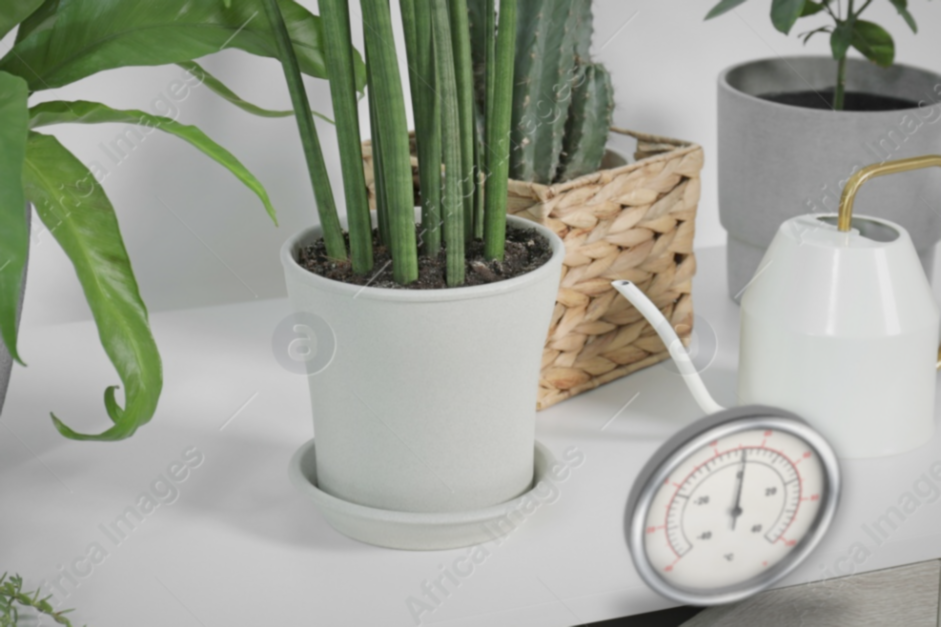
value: {"value": 0, "unit": "°C"}
